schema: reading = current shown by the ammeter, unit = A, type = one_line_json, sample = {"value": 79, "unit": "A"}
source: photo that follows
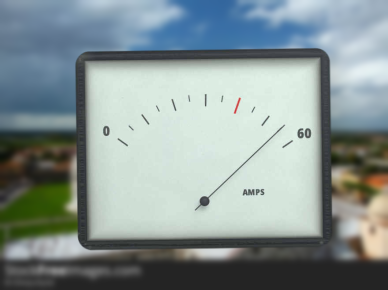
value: {"value": 55, "unit": "A"}
